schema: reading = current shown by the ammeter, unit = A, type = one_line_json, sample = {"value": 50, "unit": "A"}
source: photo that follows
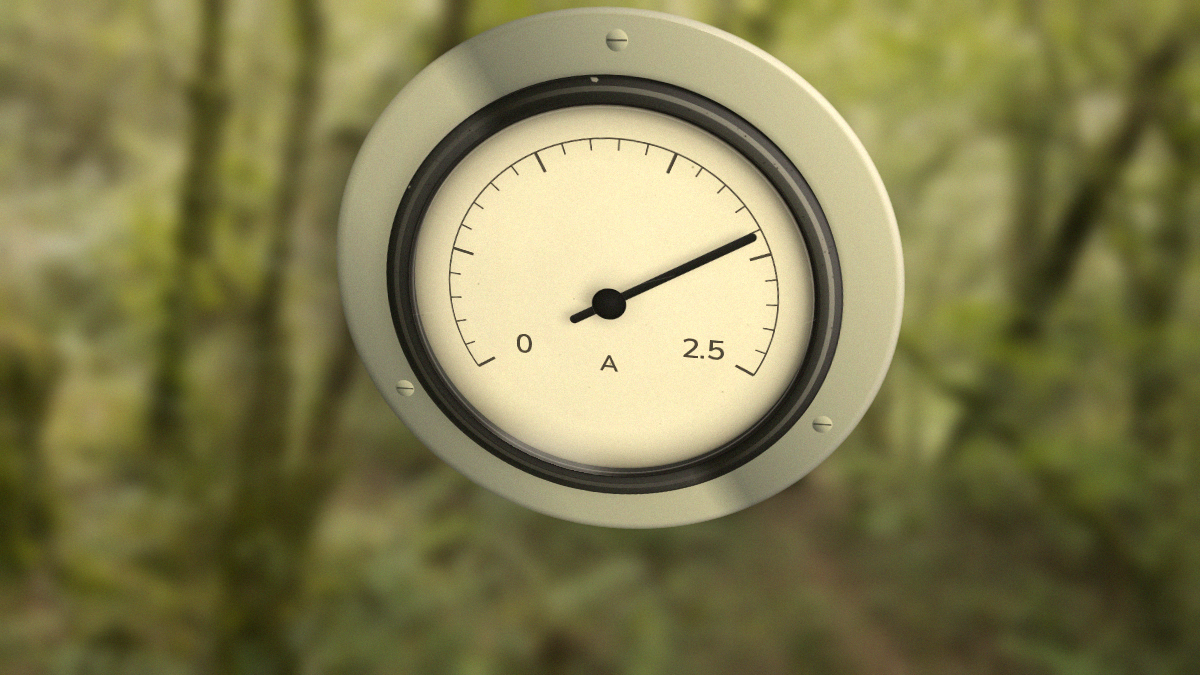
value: {"value": 1.9, "unit": "A"}
